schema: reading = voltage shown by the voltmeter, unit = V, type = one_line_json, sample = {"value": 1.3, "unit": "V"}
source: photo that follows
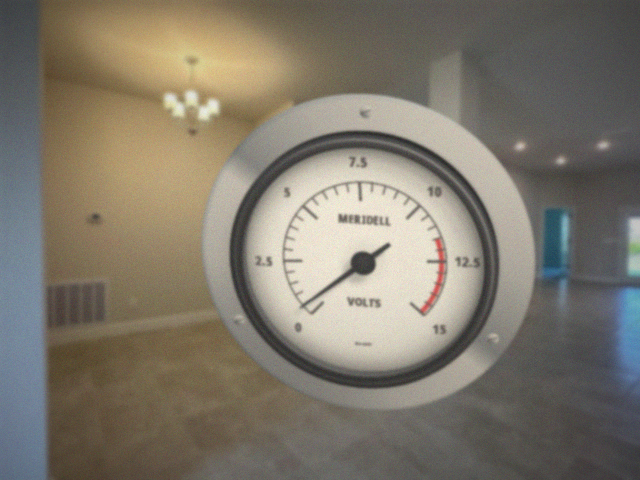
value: {"value": 0.5, "unit": "V"}
